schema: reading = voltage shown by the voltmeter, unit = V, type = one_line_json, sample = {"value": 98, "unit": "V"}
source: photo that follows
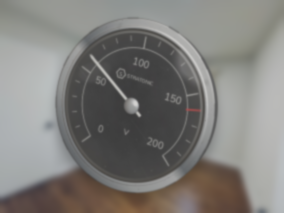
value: {"value": 60, "unit": "V"}
